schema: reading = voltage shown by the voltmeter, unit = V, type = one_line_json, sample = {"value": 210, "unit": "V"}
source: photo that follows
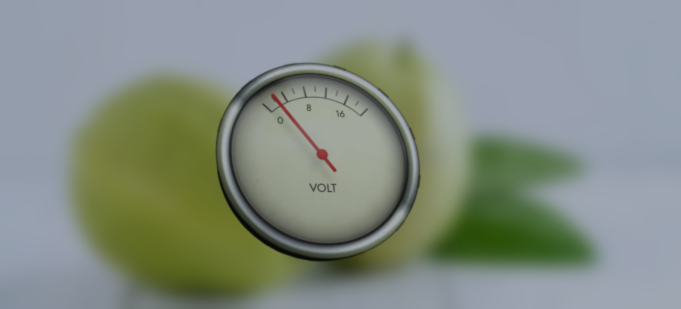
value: {"value": 2, "unit": "V"}
